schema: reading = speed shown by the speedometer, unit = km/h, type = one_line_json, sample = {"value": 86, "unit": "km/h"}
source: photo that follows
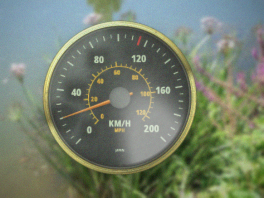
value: {"value": 20, "unit": "km/h"}
